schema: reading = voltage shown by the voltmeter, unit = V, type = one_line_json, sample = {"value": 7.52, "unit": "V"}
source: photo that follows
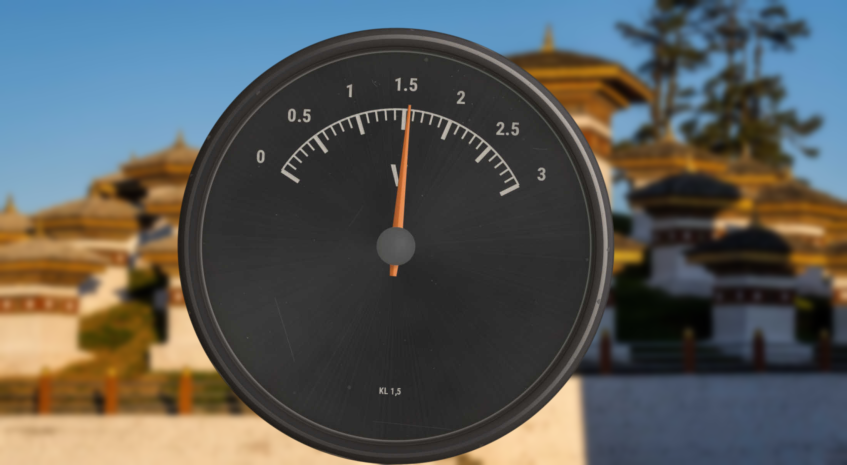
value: {"value": 1.55, "unit": "V"}
